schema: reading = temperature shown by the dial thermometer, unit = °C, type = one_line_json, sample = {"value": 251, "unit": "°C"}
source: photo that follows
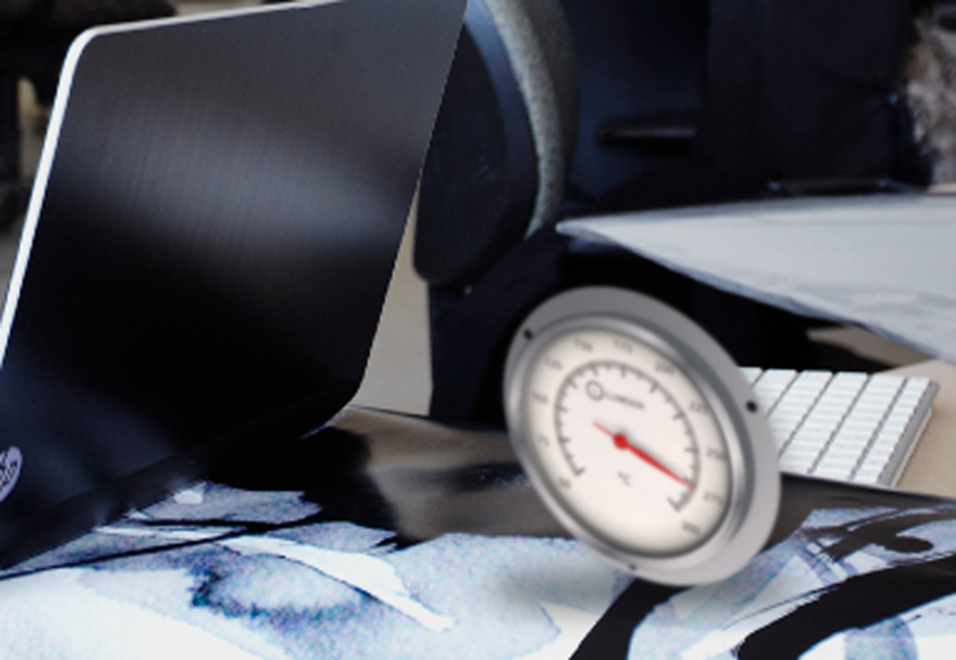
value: {"value": 275, "unit": "°C"}
